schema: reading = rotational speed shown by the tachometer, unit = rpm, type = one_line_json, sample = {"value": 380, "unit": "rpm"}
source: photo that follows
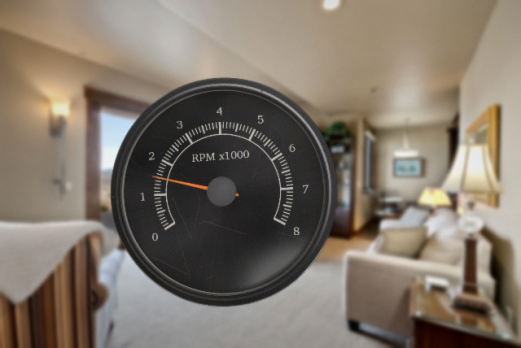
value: {"value": 1500, "unit": "rpm"}
